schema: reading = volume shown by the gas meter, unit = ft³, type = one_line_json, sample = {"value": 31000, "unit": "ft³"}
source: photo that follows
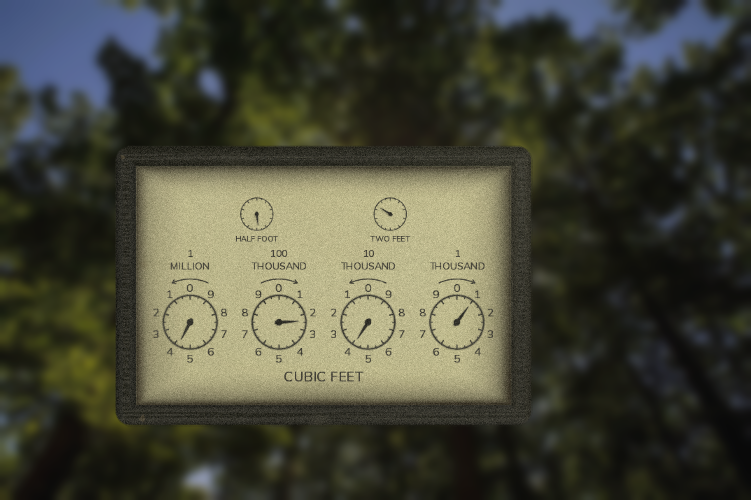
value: {"value": 424100, "unit": "ft³"}
